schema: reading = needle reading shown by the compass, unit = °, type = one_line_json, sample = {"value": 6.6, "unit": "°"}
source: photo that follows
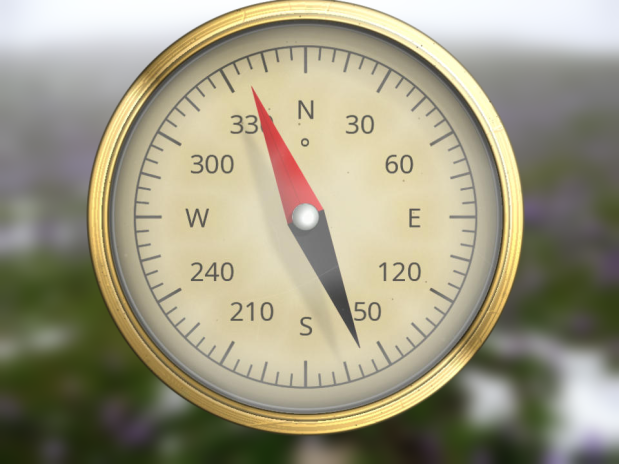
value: {"value": 337.5, "unit": "°"}
